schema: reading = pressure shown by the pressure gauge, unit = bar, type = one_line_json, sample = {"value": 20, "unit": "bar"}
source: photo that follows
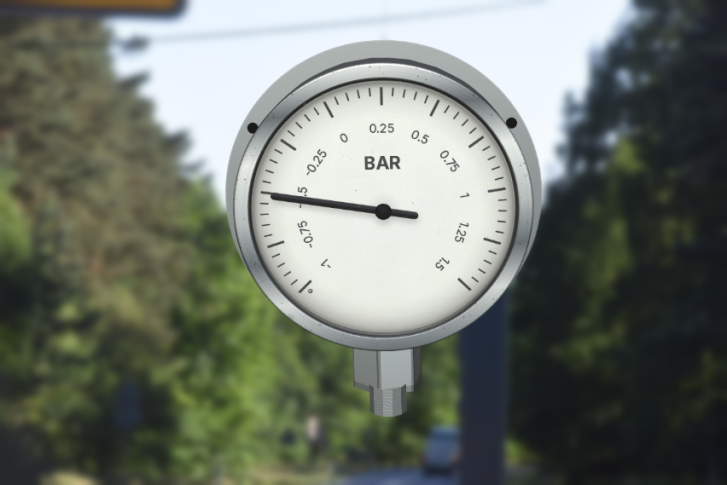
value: {"value": -0.5, "unit": "bar"}
